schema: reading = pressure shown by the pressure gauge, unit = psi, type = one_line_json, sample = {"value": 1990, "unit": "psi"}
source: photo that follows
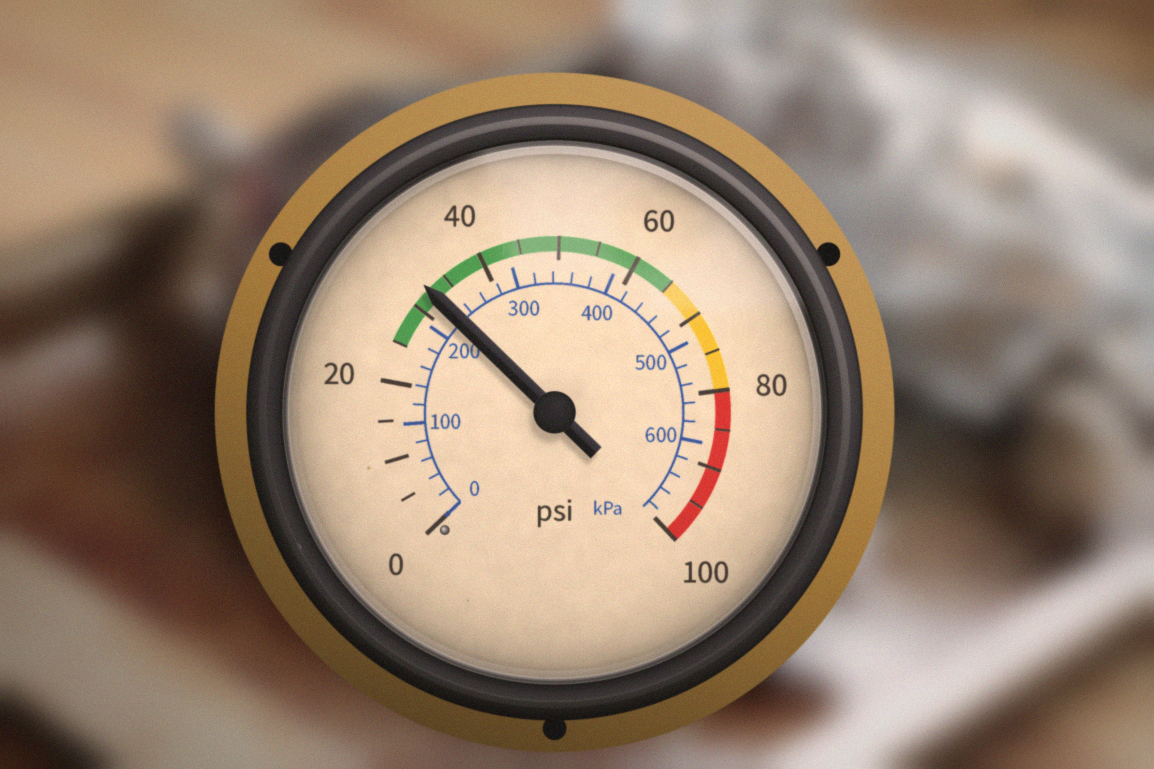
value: {"value": 32.5, "unit": "psi"}
